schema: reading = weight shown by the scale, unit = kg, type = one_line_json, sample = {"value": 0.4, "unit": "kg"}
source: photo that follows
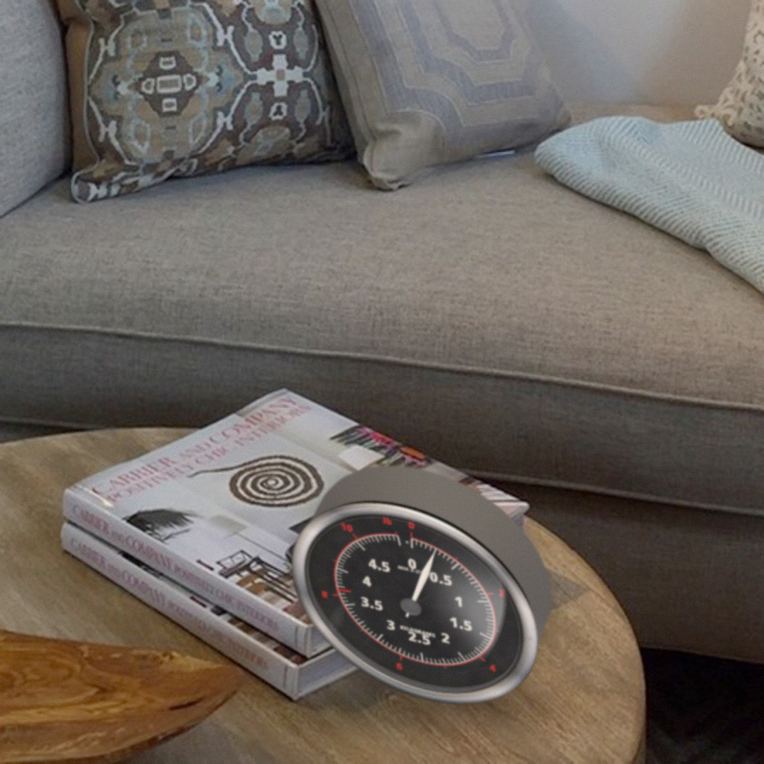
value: {"value": 0.25, "unit": "kg"}
